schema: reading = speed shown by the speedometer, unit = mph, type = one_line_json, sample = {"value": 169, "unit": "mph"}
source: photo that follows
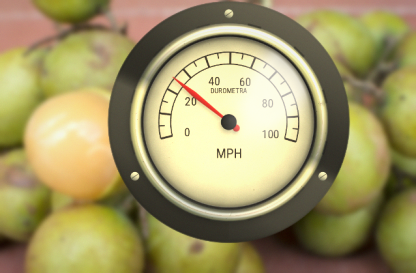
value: {"value": 25, "unit": "mph"}
